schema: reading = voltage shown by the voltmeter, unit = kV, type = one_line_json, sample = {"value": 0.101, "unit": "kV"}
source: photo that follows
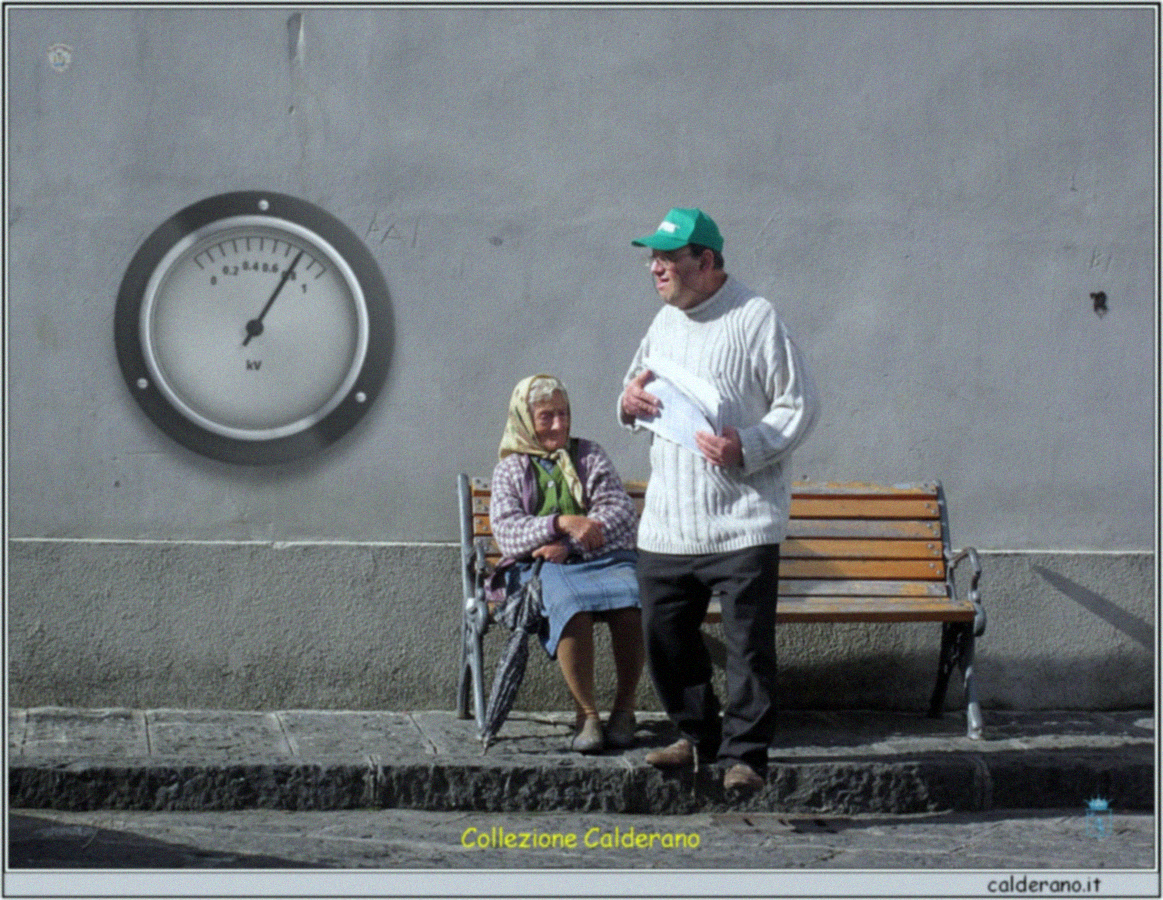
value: {"value": 0.8, "unit": "kV"}
